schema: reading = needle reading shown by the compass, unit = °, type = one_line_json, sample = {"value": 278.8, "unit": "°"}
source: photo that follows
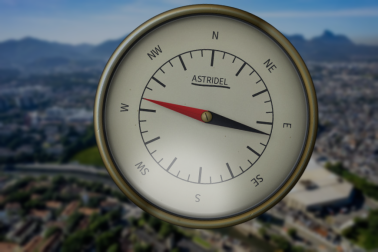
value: {"value": 280, "unit": "°"}
